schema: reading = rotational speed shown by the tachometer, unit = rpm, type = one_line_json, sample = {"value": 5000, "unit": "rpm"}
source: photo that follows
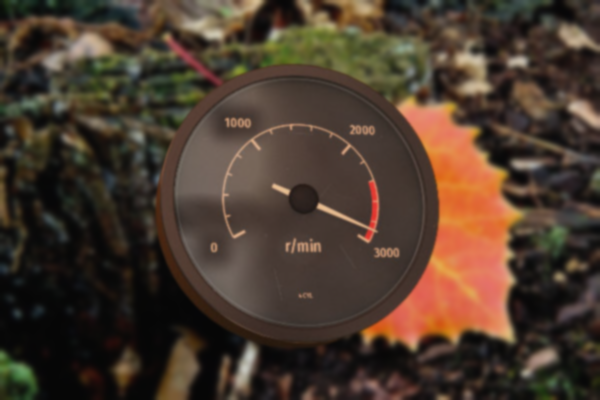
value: {"value": 2900, "unit": "rpm"}
